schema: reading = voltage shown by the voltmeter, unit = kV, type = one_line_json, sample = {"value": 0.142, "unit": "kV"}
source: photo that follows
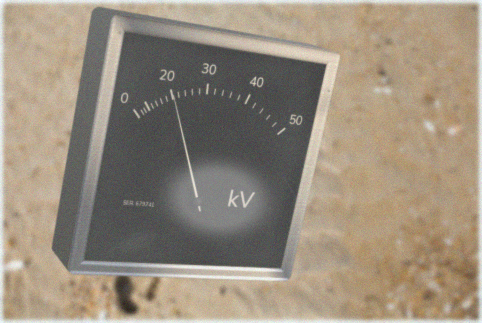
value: {"value": 20, "unit": "kV"}
